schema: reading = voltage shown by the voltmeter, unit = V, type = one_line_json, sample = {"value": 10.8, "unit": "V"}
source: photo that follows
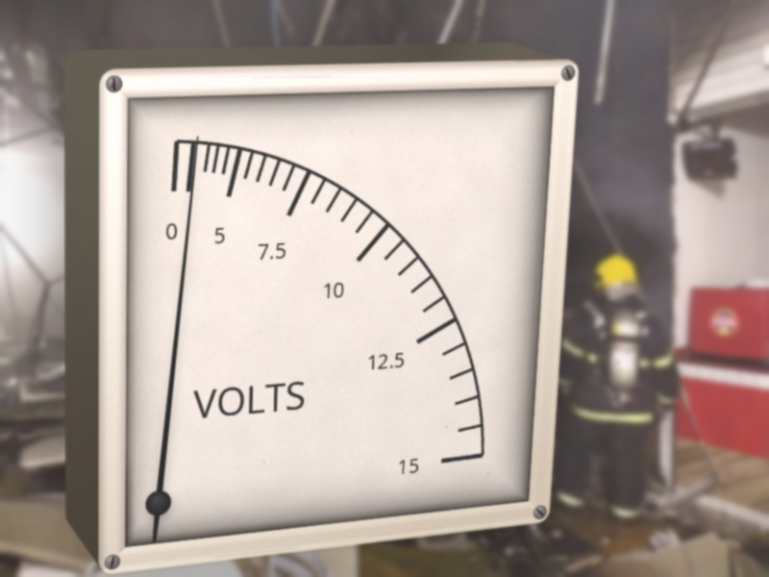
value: {"value": 2.5, "unit": "V"}
